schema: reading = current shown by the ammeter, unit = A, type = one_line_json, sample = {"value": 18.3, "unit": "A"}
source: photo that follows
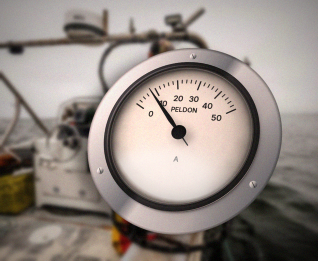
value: {"value": 8, "unit": "A"}
